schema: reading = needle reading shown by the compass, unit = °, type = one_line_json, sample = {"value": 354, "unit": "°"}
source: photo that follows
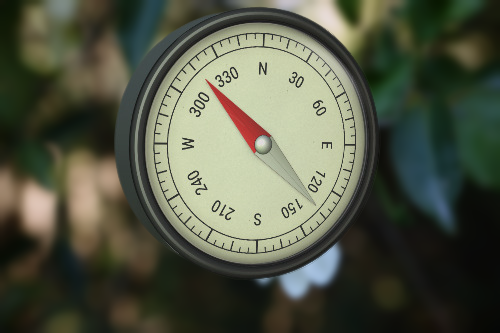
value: {"value": 315, "unit": "°"}
